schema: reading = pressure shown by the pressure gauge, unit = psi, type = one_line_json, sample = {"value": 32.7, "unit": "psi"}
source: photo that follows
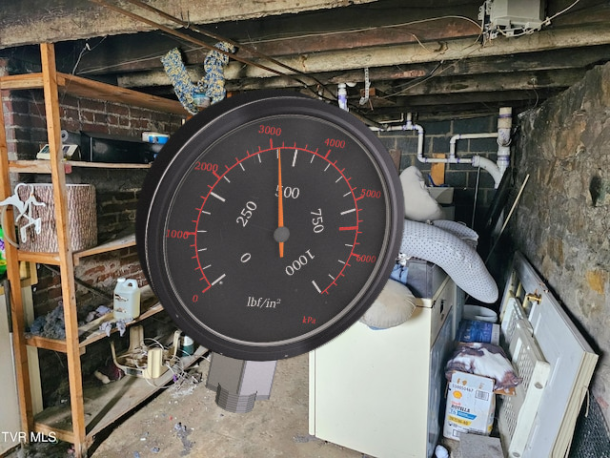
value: {"value": 450, "unit": "psi"}
